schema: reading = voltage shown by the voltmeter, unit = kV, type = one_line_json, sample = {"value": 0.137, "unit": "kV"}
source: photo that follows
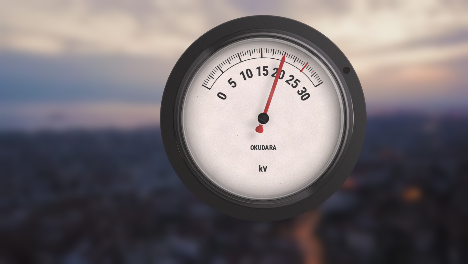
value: {"value": 20, "unit": "kV"}
